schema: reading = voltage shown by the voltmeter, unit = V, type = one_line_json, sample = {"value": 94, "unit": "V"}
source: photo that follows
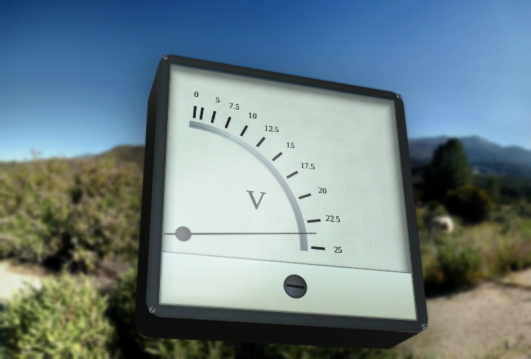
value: {"value": 23.75, "unit": "V"}
